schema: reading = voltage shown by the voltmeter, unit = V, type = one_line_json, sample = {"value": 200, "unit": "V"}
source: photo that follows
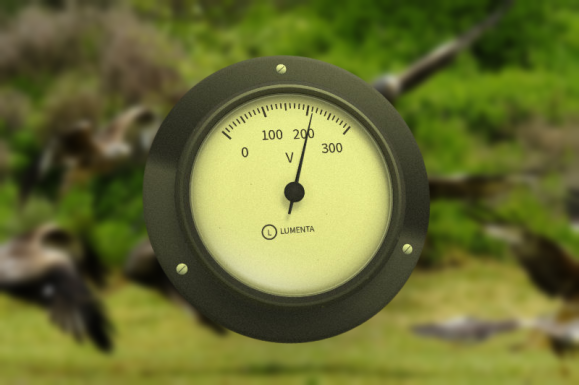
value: {"value": 210, "unit": "V"}
